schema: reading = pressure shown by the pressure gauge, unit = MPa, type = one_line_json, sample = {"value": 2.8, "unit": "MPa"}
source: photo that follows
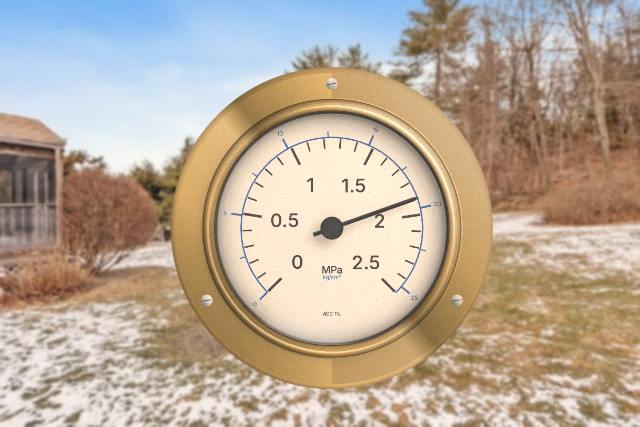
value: {"value": 1.9, "unit": "MPa"}
